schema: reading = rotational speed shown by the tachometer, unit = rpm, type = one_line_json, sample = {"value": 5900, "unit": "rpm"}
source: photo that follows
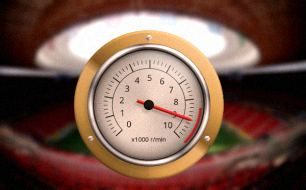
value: {"value": 9000, "unit": "rpm"}
